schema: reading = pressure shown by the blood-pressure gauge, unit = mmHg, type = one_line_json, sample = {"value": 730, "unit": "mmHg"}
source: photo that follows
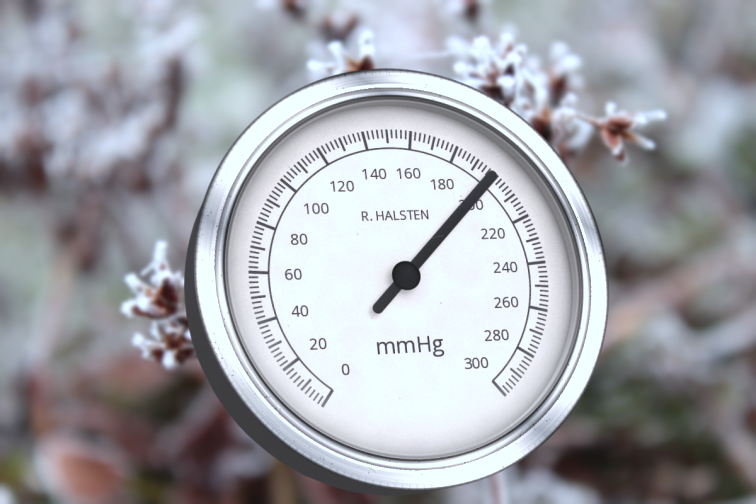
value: {"value": 198, "unit": "mmHg"}
